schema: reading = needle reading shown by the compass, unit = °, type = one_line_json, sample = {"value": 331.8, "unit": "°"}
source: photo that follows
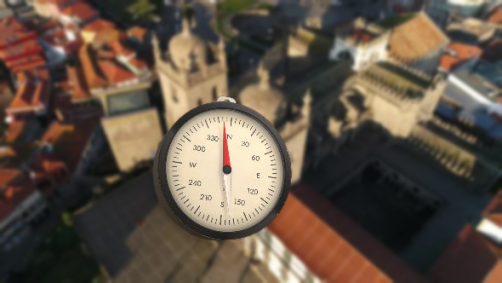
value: {"value": 350, "unit": "°"}
